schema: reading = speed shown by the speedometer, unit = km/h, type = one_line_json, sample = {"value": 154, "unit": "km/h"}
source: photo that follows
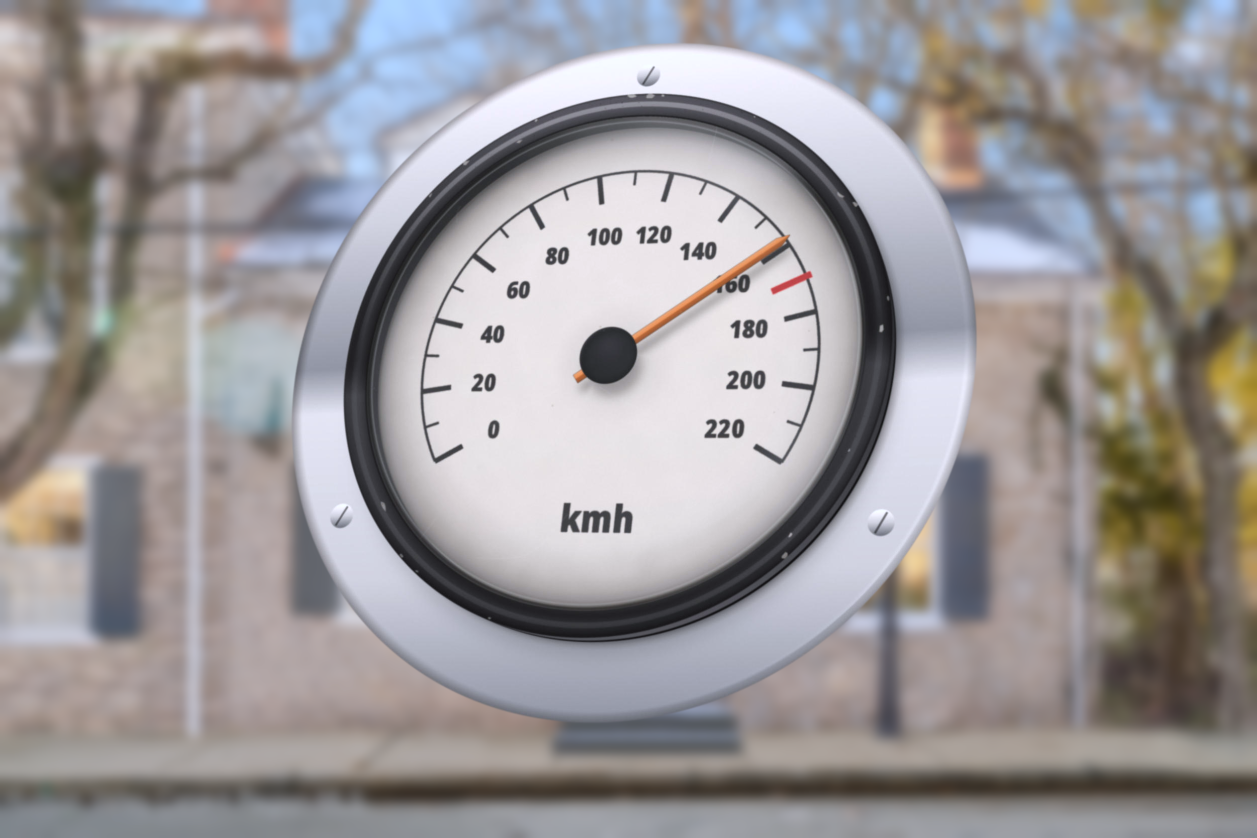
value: {"value": 160, "unit": "km/h"}
